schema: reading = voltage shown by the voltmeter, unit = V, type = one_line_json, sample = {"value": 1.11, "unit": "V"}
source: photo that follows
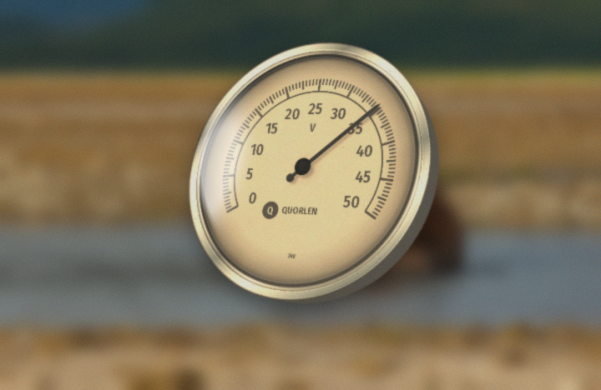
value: {"value": 35, "unit": "V"}
